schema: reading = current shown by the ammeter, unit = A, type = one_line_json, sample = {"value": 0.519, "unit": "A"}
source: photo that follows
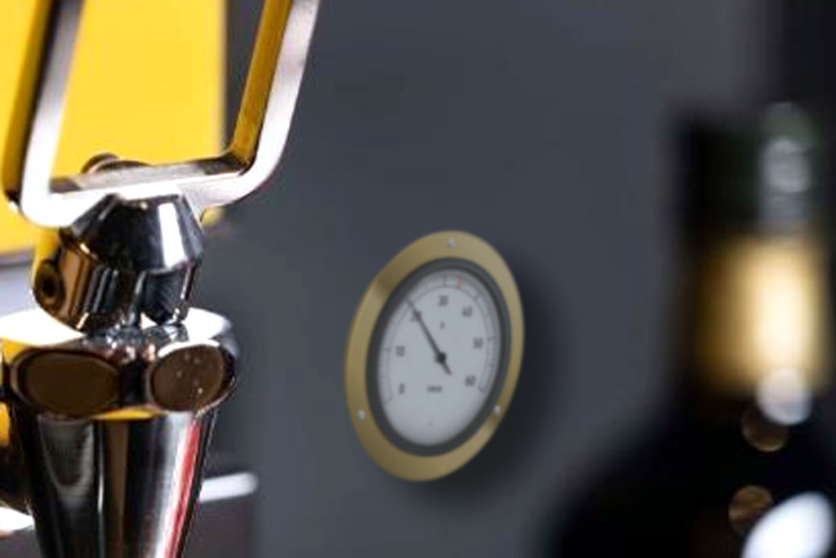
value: {"value": 20, "unit": "A"}
